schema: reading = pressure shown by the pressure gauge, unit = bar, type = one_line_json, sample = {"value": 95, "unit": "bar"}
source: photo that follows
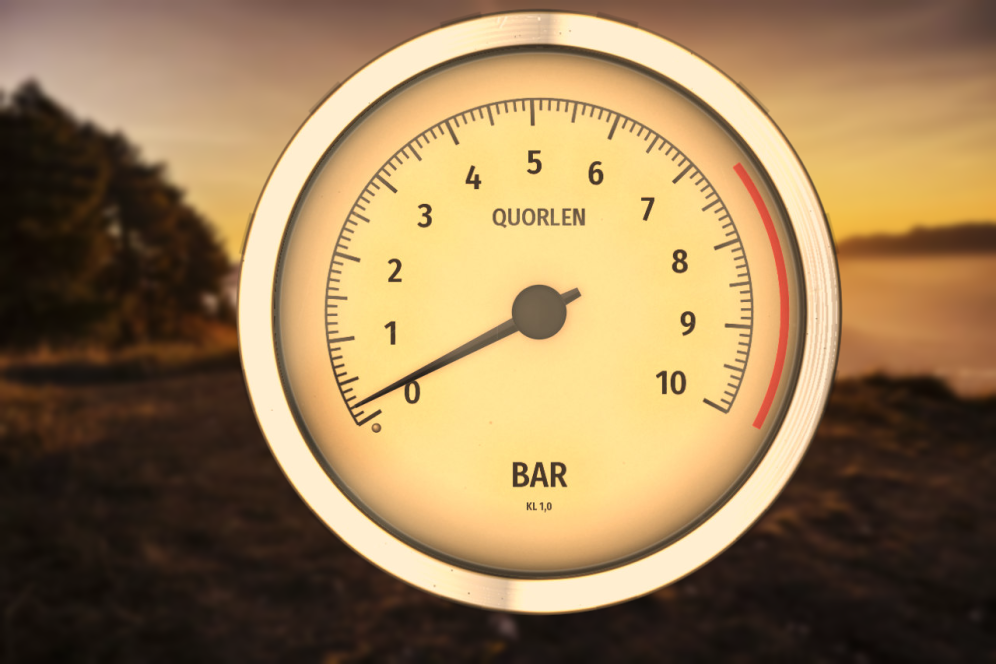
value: {"value": 0.2, "unit": "bar"}
